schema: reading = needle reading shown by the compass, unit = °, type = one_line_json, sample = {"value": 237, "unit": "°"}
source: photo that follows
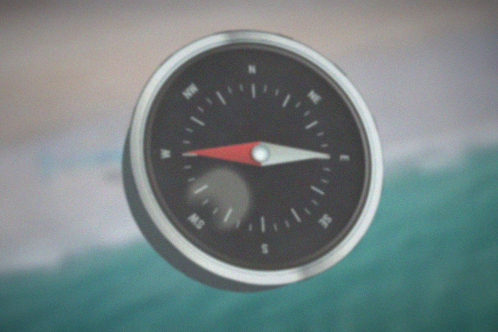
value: {"value": 270, "unit": "°"}
